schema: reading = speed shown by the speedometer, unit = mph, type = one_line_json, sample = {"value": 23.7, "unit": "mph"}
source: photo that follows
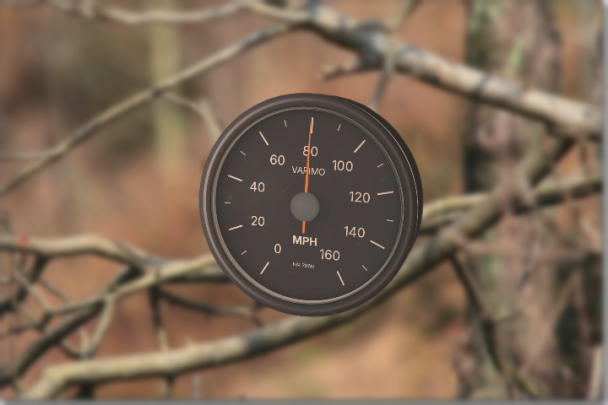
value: {"value": 80, "unit": "mph"}
